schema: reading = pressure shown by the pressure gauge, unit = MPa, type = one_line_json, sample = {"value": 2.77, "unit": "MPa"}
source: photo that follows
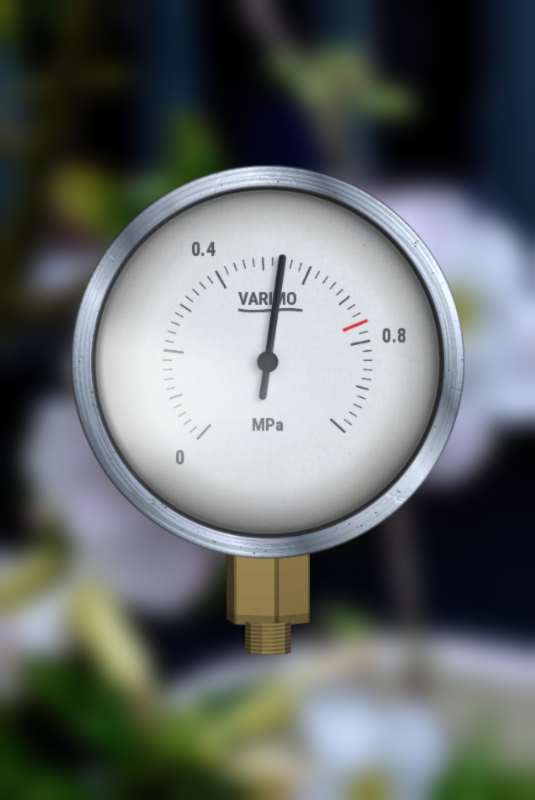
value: {"value": 0.54, "unit": "MPa"}
